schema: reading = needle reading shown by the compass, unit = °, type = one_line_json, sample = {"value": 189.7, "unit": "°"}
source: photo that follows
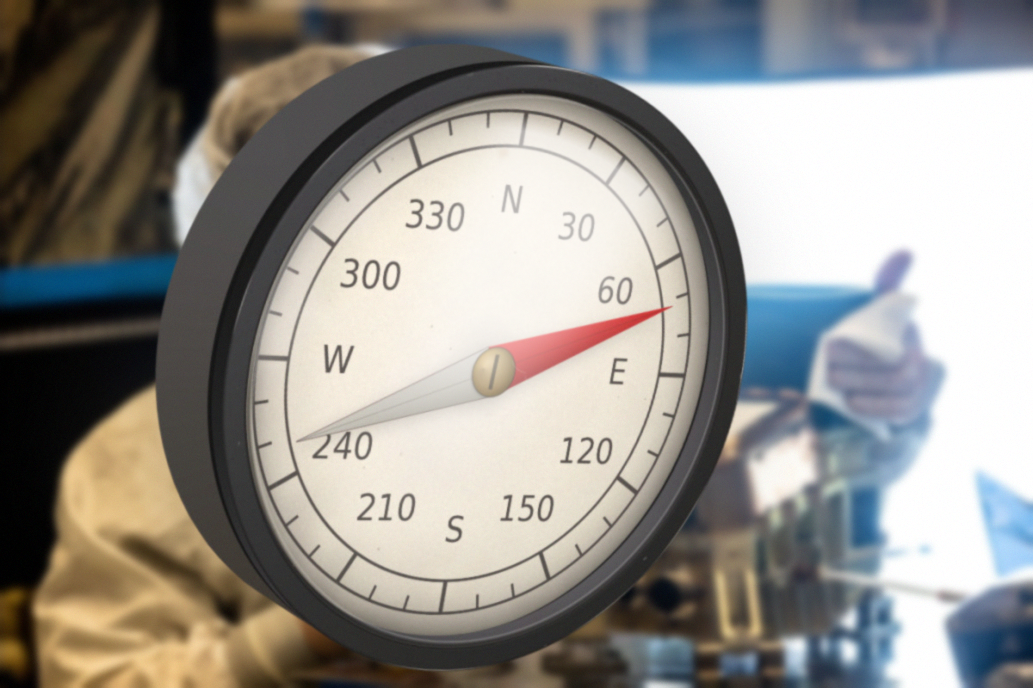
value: {"value": 70, "unit": "°"}
